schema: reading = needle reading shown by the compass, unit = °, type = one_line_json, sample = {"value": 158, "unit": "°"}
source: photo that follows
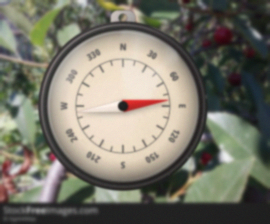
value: {"value": 82.5, "unit": "°"}
